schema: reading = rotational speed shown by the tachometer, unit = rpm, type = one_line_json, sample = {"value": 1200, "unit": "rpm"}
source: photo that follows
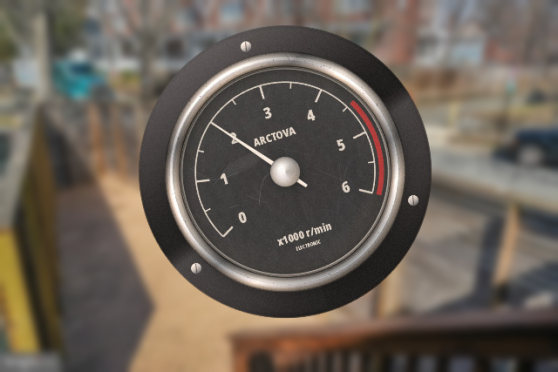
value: {"value": 2000, "unit": "rpm"}
